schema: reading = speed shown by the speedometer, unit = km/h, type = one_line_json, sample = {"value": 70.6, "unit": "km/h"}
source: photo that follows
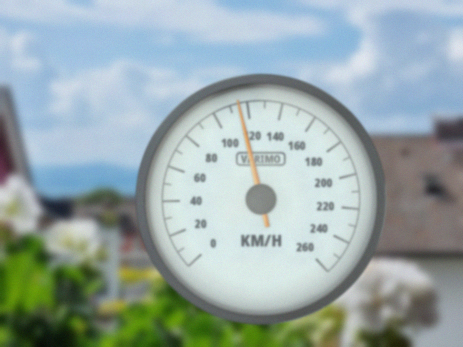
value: {"value": 115, "unit": "km/h"}
